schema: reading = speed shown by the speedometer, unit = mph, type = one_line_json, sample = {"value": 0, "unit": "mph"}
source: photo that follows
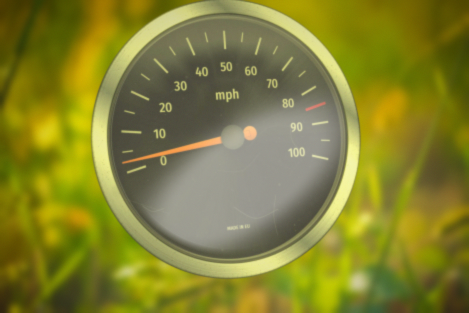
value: {"value": 2.5, "unit": "mph"}
